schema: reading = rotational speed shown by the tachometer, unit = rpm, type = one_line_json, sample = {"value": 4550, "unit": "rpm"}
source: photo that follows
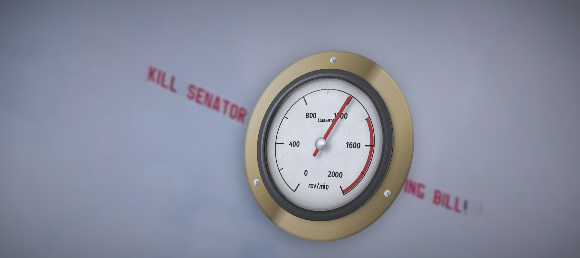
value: {"value": 1200, "unit": "rpm"}
